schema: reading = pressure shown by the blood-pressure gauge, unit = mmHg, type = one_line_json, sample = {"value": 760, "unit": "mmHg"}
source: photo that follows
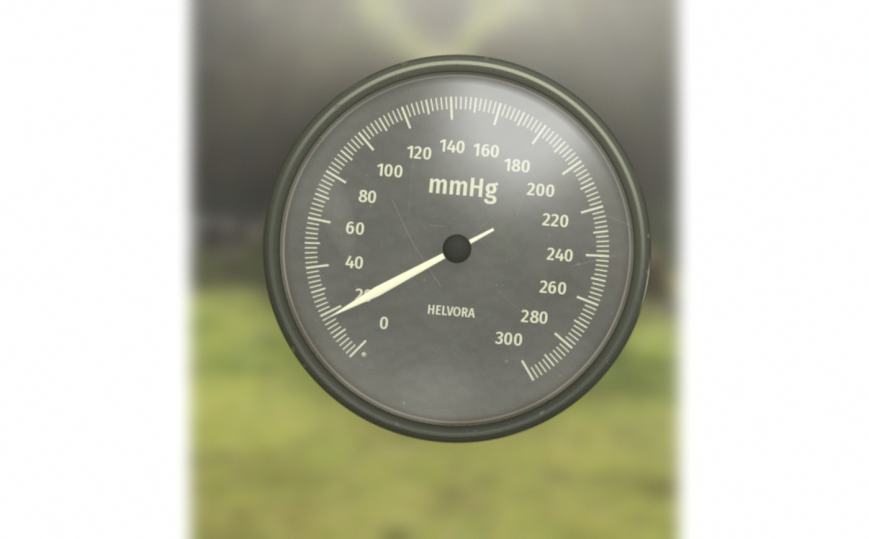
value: {"value": 18, "unit": "mmHg"}
